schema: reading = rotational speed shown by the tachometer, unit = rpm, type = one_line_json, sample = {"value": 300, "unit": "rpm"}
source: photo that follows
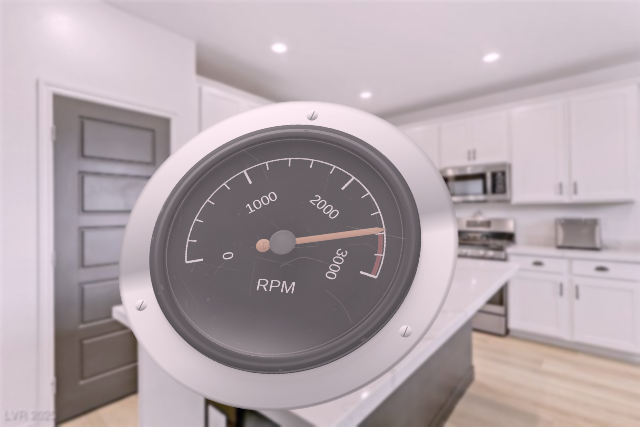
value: {"value": 2600, "unit": "rpm"}
